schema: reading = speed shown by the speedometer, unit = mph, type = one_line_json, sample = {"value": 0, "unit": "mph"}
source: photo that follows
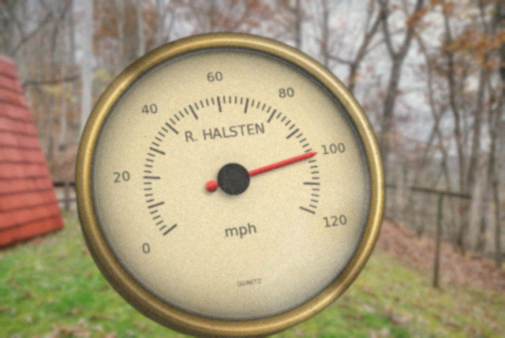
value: {"value": 100, "unit": "mph"}
